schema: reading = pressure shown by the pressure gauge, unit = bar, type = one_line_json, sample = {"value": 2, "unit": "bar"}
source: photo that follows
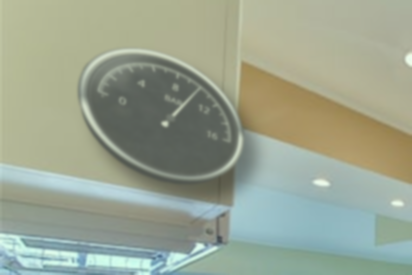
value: {"value": 10, "unit": "bar"}
